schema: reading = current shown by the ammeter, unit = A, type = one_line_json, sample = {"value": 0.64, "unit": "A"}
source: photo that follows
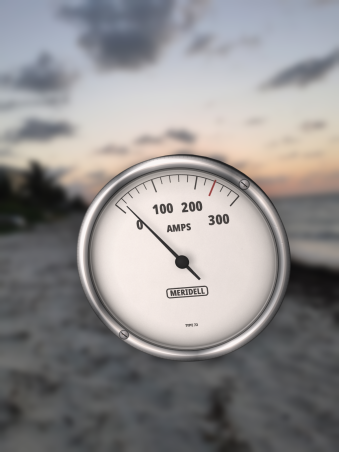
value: {"value": 20, "unit": "A"}
